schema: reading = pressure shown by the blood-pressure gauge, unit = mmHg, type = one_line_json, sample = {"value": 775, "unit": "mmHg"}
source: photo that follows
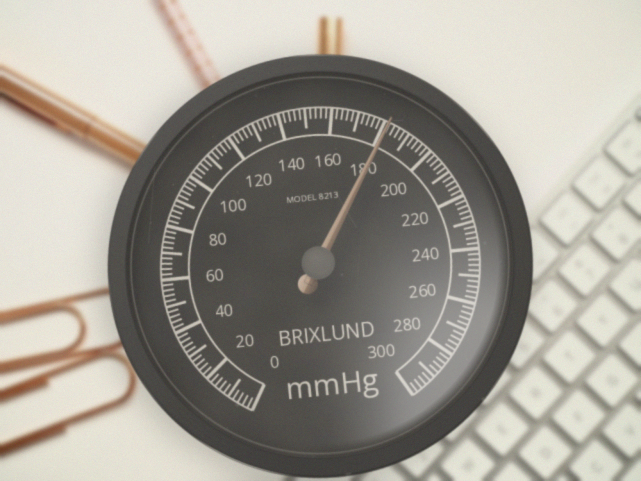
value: {"value": 182, "unit": "mmHg"}
